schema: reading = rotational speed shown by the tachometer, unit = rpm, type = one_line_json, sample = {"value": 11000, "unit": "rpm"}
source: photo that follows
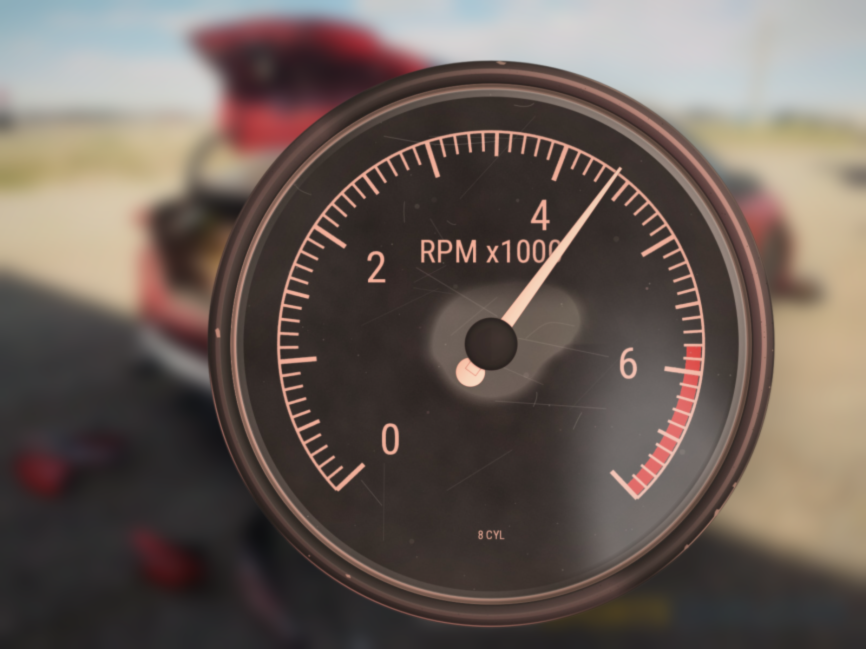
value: {"value": 4400, "unit": "rpm"}
